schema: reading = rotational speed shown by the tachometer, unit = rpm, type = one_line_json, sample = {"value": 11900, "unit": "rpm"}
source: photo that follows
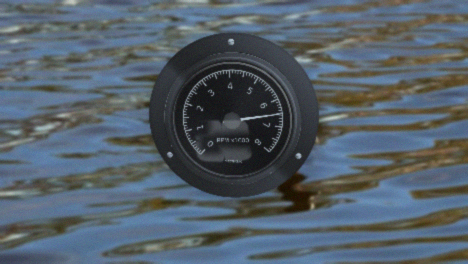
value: {"value": 6500, "unit": "rpm"}
